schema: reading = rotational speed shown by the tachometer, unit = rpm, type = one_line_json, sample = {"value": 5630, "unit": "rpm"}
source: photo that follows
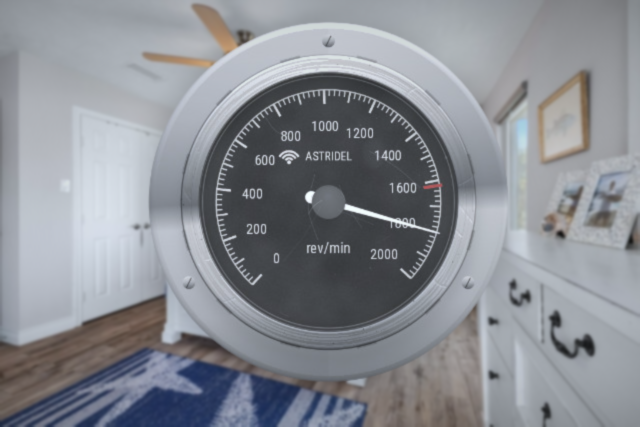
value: {"value": 1800, "unit": "rpm"}
